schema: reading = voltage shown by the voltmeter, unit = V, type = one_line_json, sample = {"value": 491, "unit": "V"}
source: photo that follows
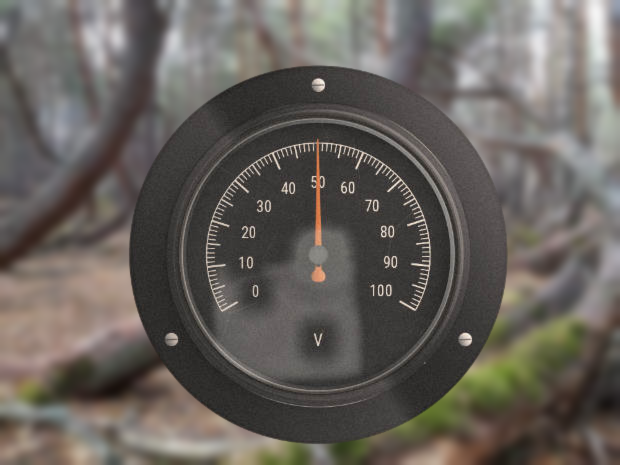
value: {"value": 50, "unit": "V"}
